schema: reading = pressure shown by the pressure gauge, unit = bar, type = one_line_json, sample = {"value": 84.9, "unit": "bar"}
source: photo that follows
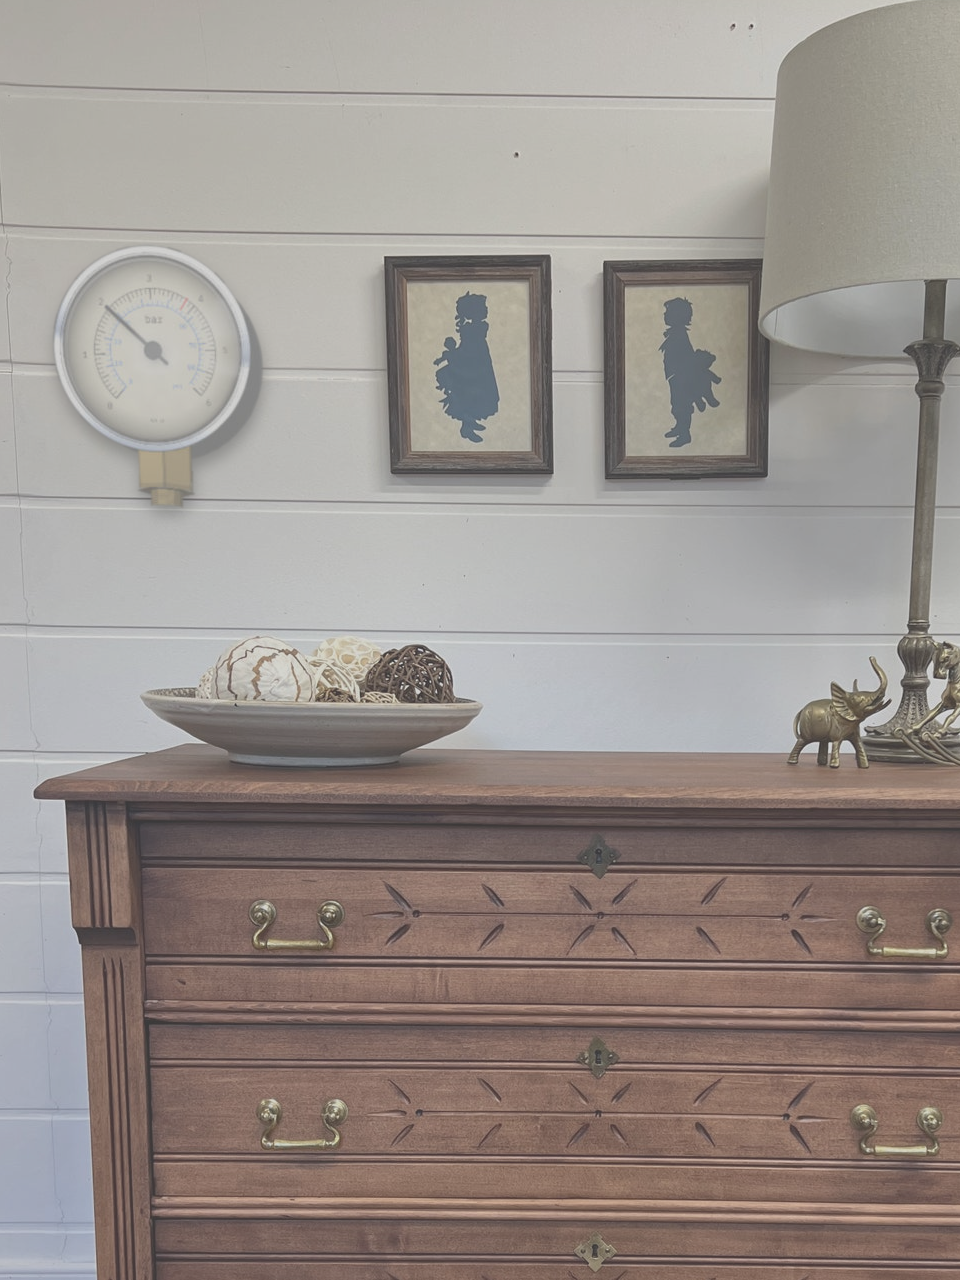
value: {"value": 2, "unit": "bar"}
